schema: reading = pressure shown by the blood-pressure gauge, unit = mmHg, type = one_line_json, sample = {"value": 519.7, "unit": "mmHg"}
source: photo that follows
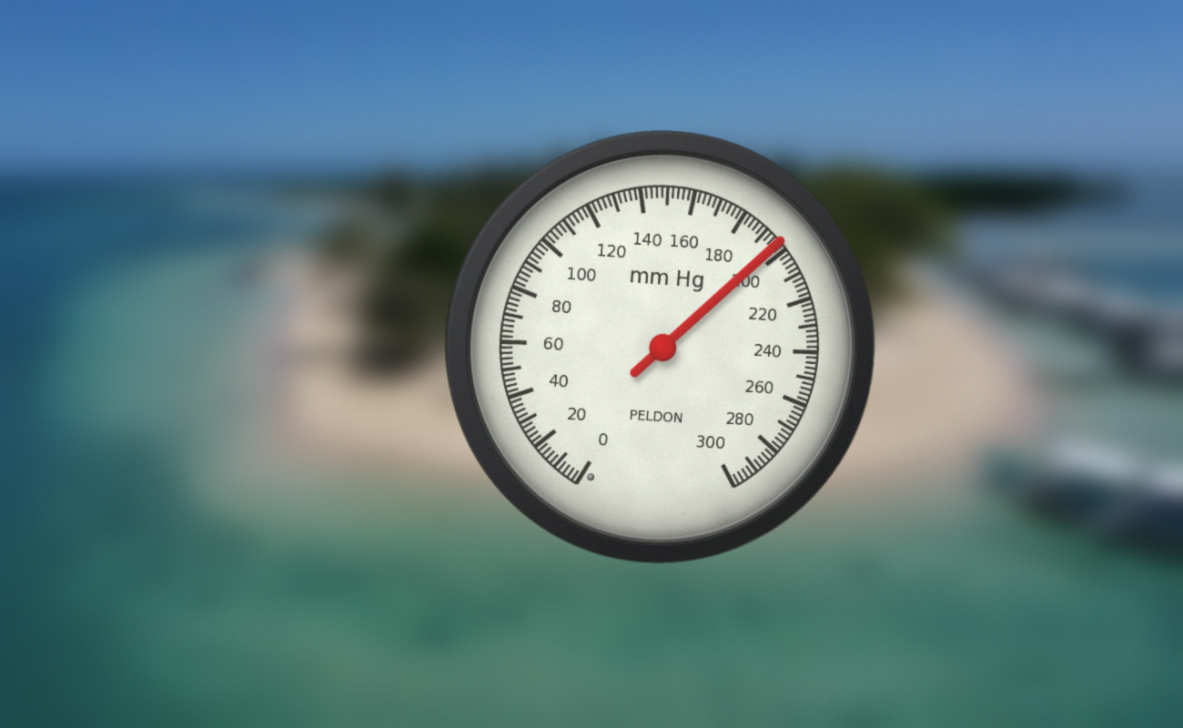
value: {"value": 196, "unit": "mmHg"}
